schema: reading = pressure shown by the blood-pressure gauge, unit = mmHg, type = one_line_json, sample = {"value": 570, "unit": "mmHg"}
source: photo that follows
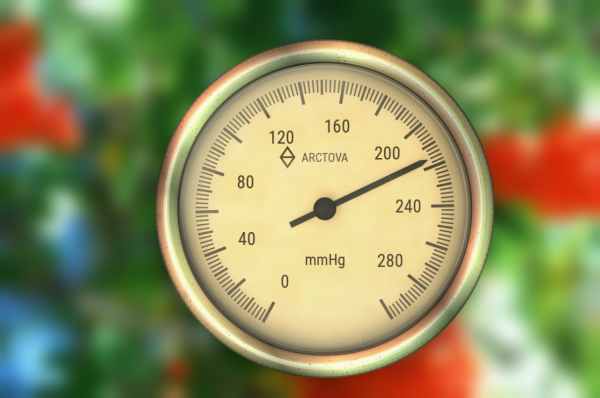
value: {"value": 216, "unit": "mmHg"}
